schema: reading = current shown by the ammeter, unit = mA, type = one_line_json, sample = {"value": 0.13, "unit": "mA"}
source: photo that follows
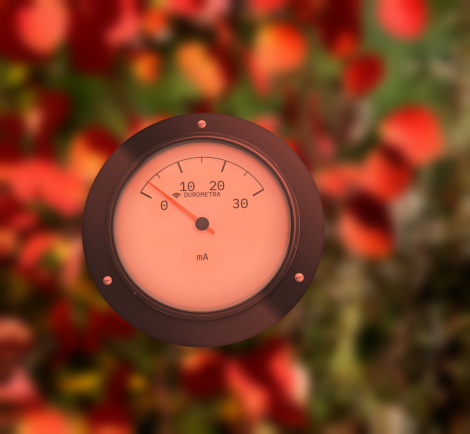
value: {"value": 2.5, "unit": "mA"}
